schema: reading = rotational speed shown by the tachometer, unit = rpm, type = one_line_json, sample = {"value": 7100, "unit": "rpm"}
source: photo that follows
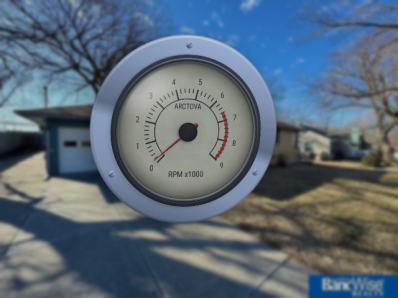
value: {"value": 200, "unit": "rpm"}
